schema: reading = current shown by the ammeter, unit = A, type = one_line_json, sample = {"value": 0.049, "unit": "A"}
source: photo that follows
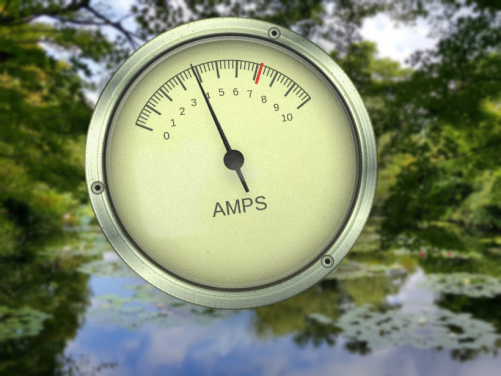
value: {"value": 3.8, "unit": "A"}
